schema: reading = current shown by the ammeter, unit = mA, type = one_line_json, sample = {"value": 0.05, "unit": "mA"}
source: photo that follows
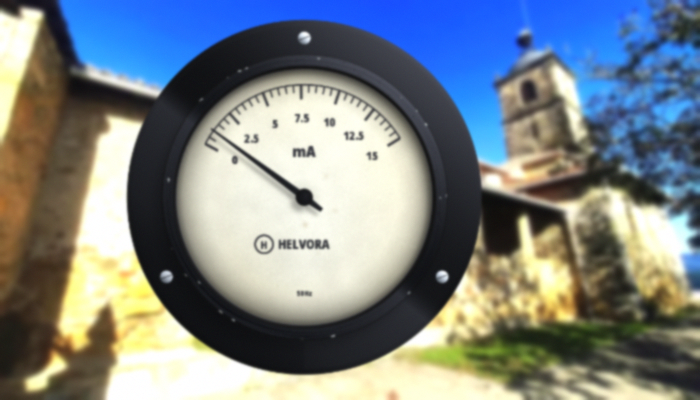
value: {"value": 1, "unit": "mA"}
